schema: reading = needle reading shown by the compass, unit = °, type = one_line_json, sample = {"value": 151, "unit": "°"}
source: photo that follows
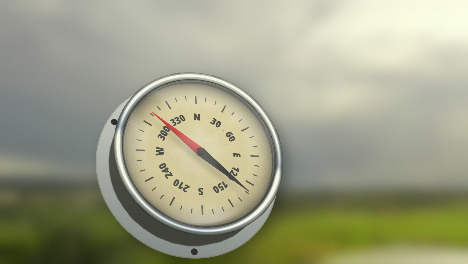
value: {"value": 310, "unit": "°"}
